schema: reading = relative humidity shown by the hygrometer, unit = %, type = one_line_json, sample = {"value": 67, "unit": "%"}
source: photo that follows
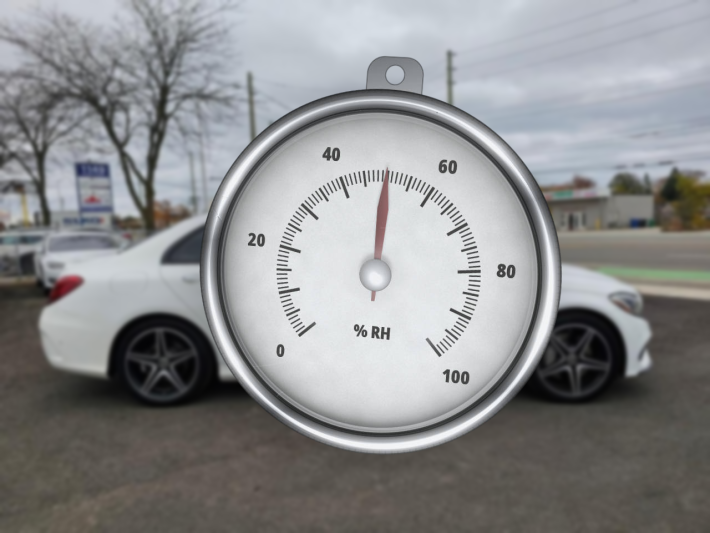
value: {"value": 50, "unit": "%"}
